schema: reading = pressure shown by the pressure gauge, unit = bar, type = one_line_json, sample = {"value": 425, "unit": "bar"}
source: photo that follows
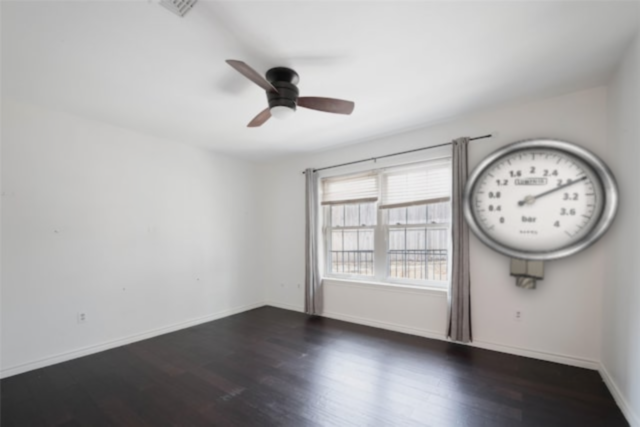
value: {"value": 2.9, "unit": "bar"}
